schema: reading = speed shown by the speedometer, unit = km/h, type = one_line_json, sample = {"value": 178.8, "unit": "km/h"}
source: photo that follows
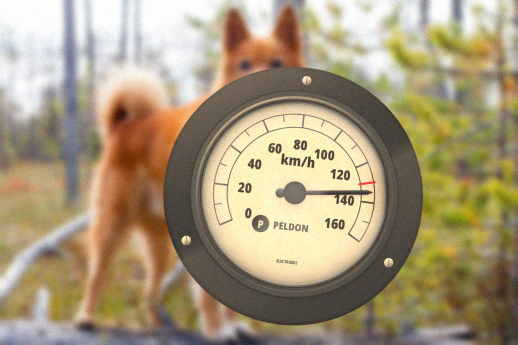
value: {"value": 135, "unit": "km/h"}
